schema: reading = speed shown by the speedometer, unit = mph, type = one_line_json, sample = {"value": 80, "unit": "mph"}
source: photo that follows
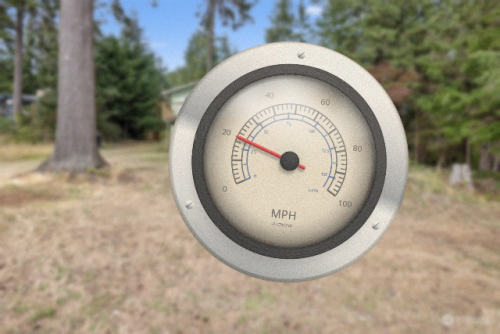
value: {"value": 20, "unit": "mph"}
